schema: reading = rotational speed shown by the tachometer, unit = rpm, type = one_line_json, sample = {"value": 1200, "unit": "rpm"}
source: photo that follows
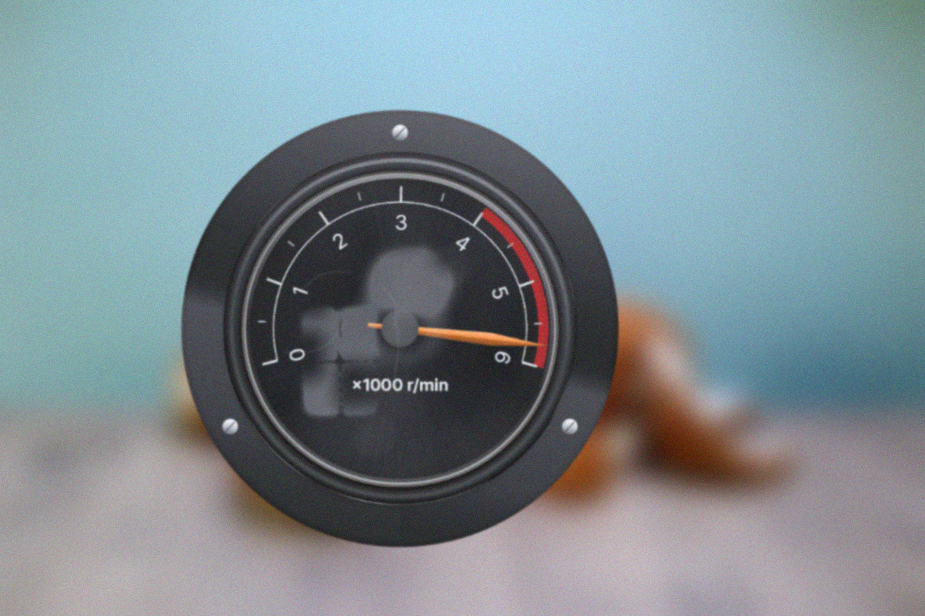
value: {"value": 5750, "unit": "rpm"}
